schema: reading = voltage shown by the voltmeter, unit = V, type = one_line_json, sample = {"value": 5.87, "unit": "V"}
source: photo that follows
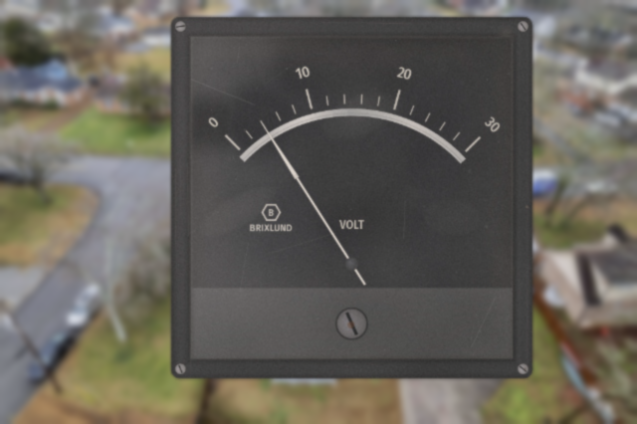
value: {"value": 4, "unit": "V"}
